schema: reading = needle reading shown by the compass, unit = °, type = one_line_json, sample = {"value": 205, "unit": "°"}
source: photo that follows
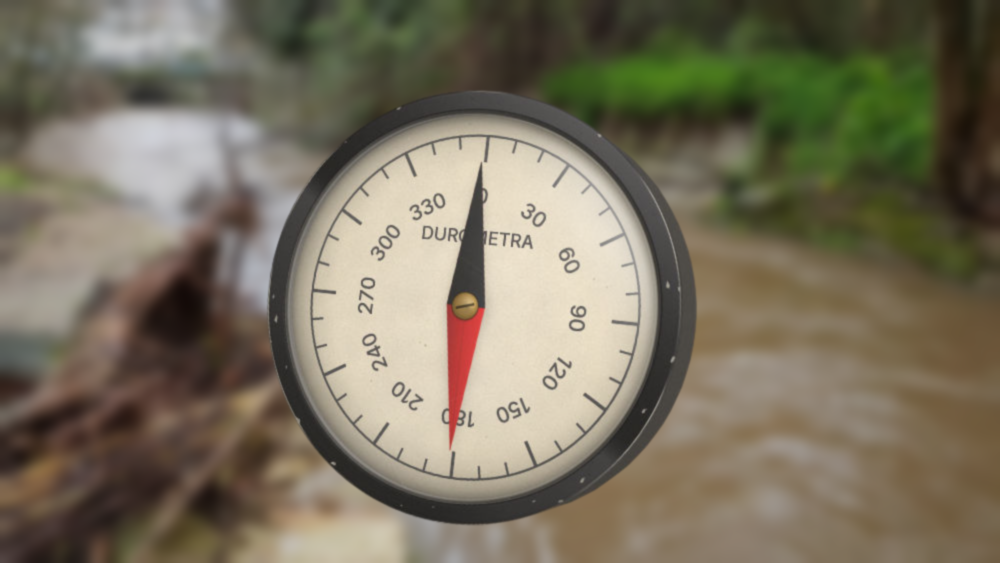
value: {"value": 180, "unit": "°"}
